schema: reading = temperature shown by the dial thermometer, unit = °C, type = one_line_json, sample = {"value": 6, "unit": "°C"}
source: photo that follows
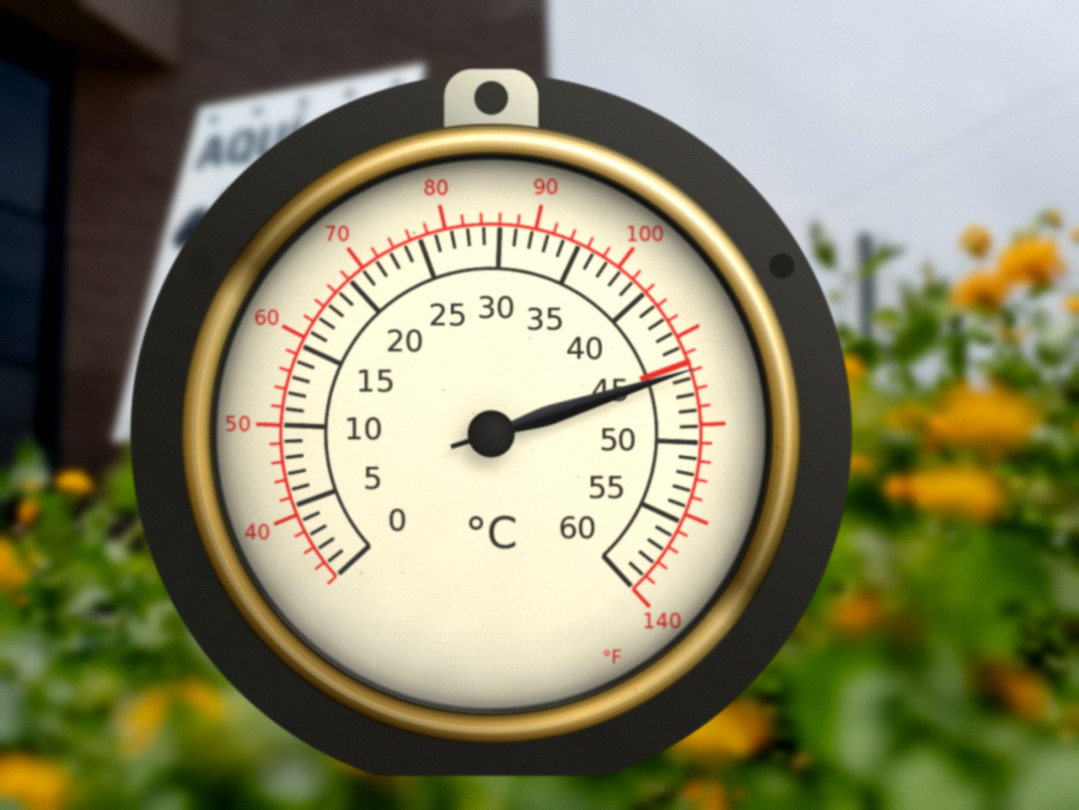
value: {"value": 45.5, "unit": "°C"}
